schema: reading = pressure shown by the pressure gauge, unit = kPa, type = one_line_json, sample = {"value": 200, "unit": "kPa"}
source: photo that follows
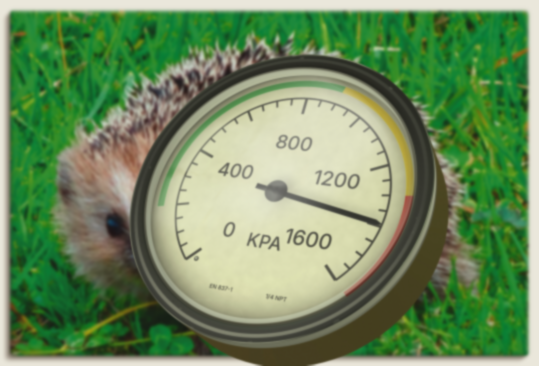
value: {"value": 1400, "unit": "kPa"}
